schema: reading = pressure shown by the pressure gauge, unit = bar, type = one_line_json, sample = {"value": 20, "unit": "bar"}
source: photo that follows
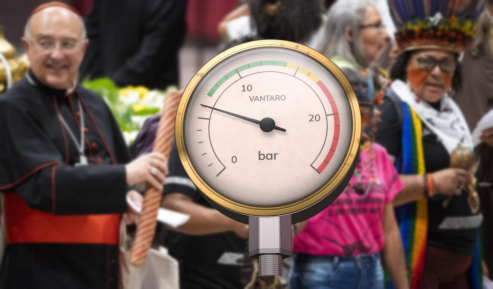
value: {"value": 6, "unit": "bar"}
